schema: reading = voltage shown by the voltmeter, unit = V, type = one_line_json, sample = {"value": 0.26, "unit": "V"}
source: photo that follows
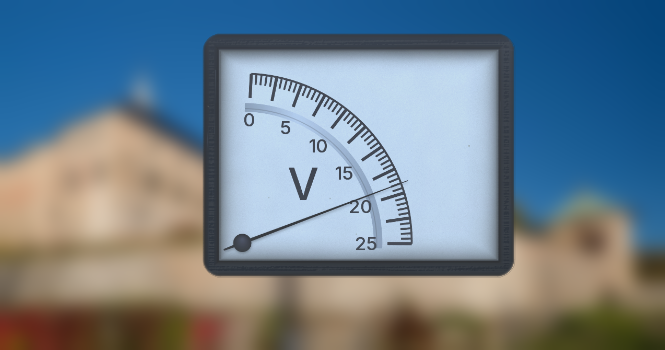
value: {"value": 19, "unit": "V"}
